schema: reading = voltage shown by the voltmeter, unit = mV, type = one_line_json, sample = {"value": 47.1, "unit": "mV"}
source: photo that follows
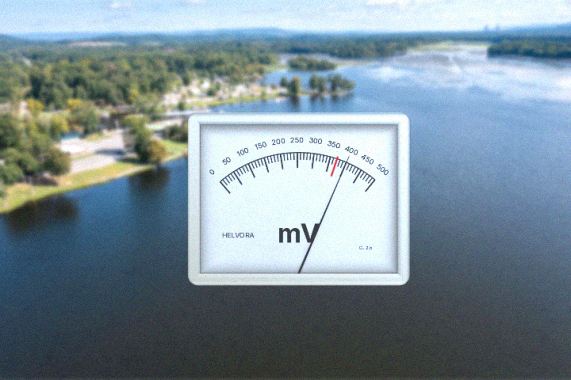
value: {"value": 400, "unit": "mV"}
